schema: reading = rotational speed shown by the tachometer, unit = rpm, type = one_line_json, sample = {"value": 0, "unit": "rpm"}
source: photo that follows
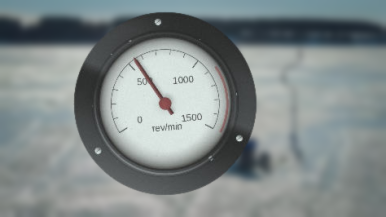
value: {"value": 550, "unit": "rpm"}
